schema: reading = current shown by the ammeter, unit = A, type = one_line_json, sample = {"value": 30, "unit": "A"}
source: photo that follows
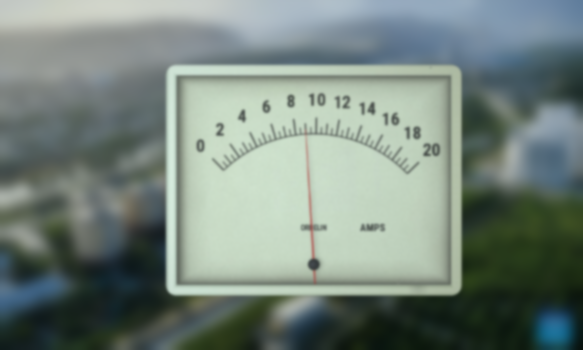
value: {"value": 9, "unit": "A"}
